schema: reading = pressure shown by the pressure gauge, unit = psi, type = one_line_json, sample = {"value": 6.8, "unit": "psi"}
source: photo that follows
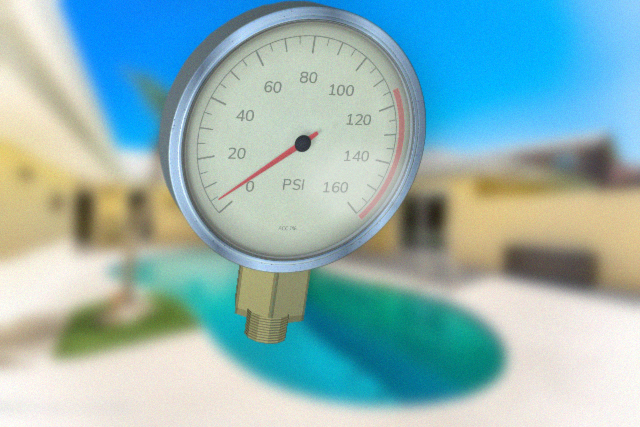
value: {"value": 5, "unit": "psi"}
